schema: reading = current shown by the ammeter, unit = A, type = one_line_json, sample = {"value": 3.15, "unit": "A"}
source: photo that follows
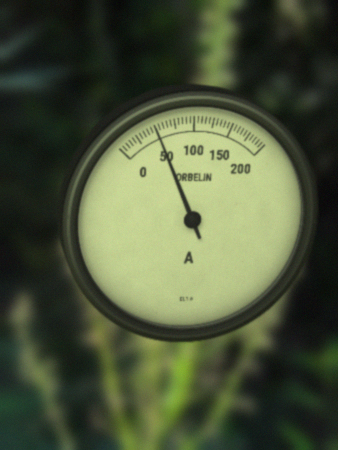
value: {"value": 50, "unit": "A"}
